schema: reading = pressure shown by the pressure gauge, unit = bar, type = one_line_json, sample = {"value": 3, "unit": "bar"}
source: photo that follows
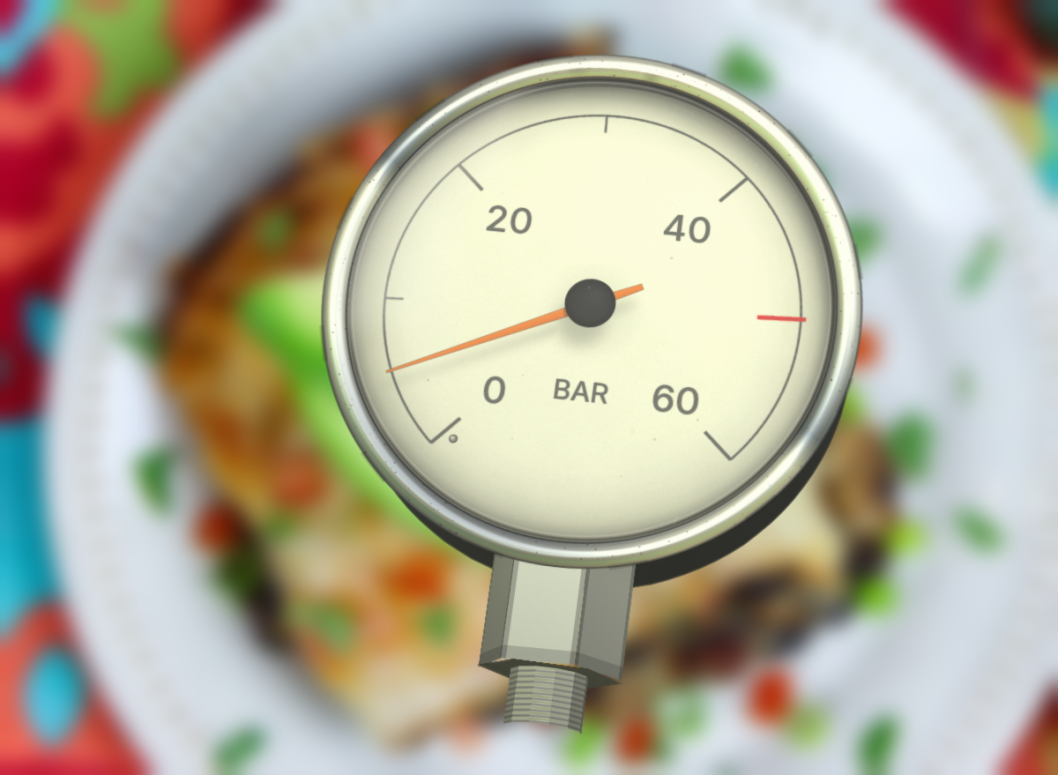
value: {"value": 5, "unit": "bar"}
